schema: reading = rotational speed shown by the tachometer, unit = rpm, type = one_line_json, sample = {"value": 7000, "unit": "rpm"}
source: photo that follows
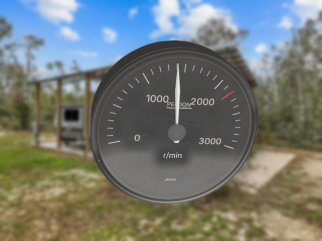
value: {"value": 1400, "unit": "rpm"}
